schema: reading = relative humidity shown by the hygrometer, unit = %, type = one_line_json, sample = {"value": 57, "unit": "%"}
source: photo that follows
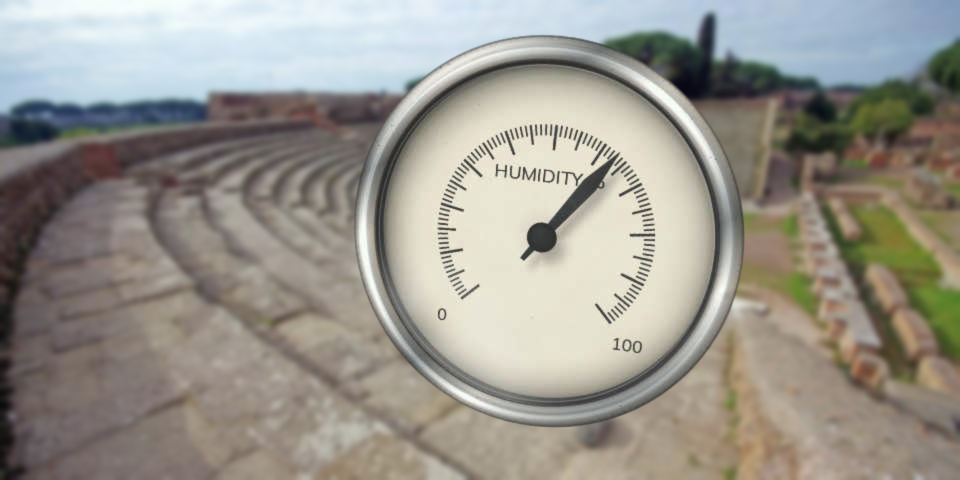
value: {"value": 63, "unit": "%"}
